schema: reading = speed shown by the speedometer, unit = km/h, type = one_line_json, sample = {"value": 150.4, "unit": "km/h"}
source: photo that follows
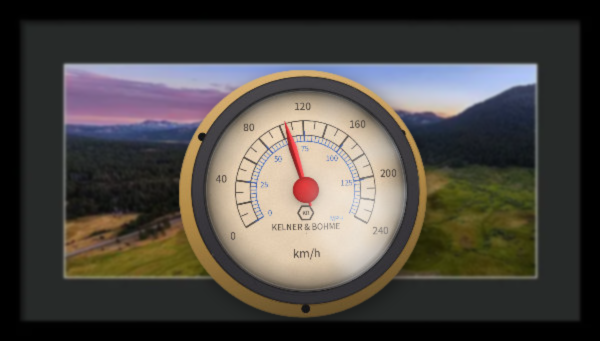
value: {"value": 105, "unit": "km/h"}
